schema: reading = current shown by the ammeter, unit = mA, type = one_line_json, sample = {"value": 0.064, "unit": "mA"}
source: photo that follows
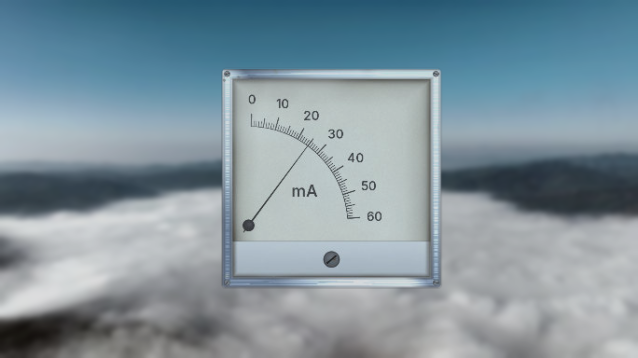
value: {"value": 25, "unit": "mA"}
